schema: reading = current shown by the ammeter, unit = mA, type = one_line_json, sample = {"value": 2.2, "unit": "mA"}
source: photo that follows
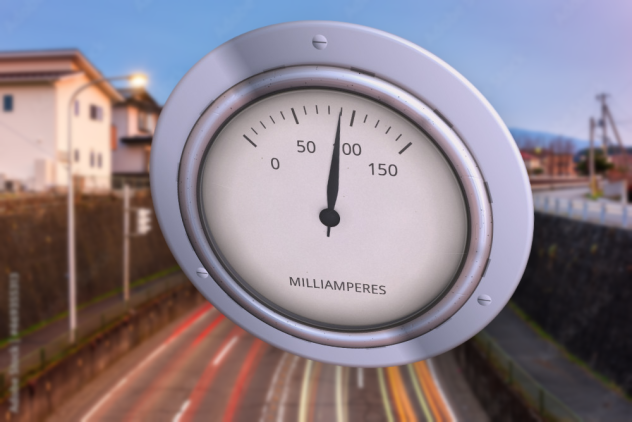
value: {"value": 90, "unit": "mA"}
